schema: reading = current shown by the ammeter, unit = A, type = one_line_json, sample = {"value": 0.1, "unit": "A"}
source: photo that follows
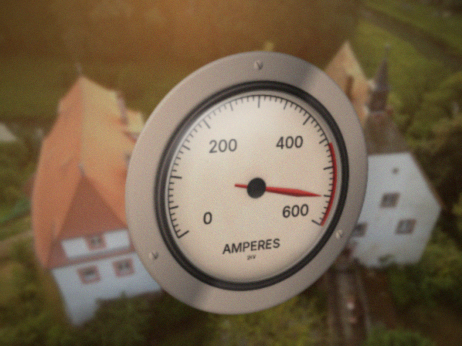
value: {"value": 550, "unit": "A"}
